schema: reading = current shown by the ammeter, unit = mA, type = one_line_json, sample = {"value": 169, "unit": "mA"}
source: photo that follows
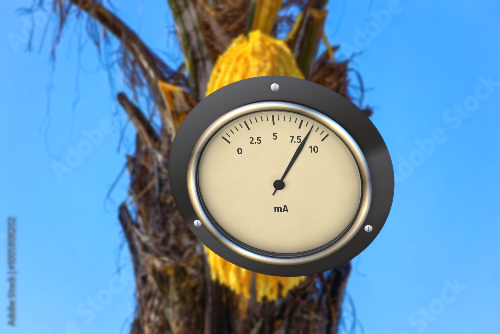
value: {"value": 8.5, "unit": "mA"}
